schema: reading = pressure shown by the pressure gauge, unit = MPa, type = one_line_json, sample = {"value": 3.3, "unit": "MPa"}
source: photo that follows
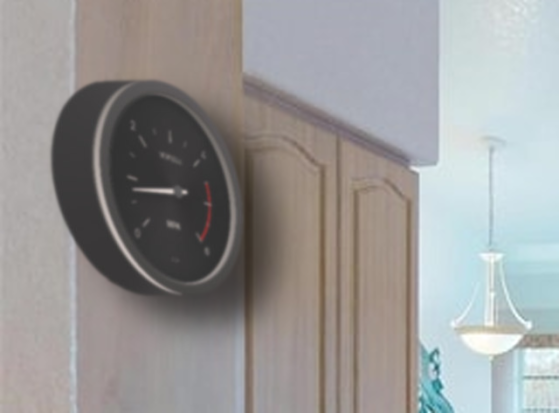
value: {"value": 0.75, "unit": "MPa"}
